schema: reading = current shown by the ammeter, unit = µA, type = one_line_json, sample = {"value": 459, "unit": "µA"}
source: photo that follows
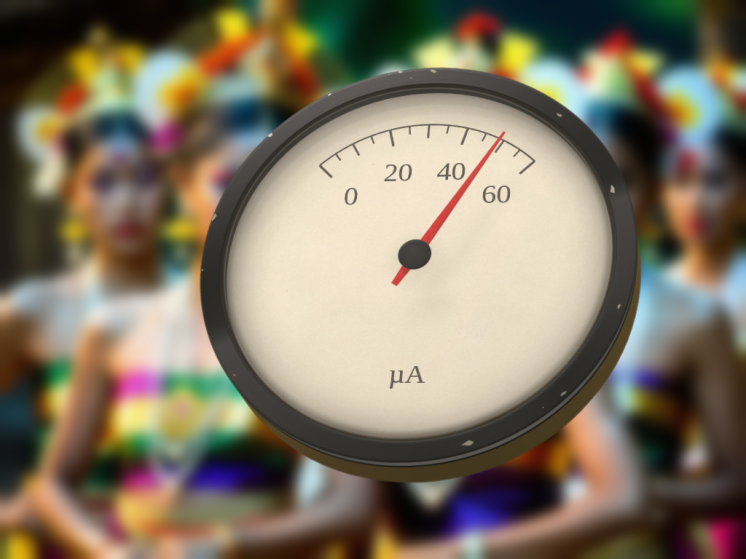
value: {"value": 50, "unit": "µA"}
